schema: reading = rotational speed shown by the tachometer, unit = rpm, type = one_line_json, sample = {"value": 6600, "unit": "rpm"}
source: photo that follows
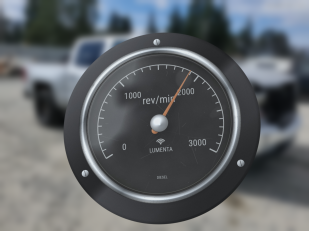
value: {"value": 1900, "unit": "rpm"}
